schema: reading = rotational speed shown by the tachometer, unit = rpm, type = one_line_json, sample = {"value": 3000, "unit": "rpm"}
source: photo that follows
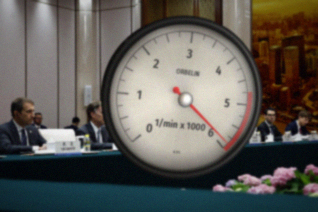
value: {"value": 5875, "unit": "rpm"}
